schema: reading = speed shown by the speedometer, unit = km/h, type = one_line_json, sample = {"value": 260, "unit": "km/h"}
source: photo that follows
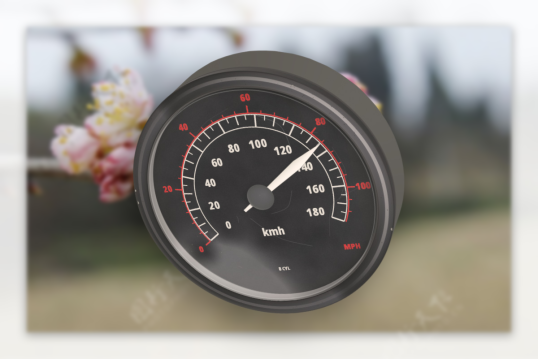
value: {"value": 135, "unit": "km/h"}
